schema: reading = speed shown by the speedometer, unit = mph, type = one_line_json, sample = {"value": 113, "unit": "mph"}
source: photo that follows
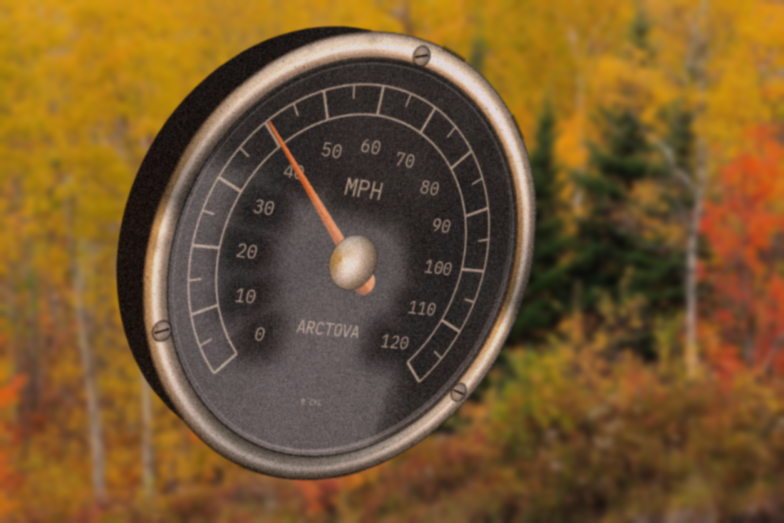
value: {"value": 40, "unit": "mph"}
